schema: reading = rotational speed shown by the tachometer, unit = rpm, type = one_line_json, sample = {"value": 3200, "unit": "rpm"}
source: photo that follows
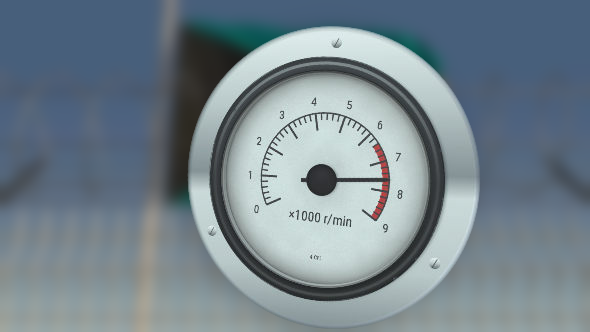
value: {"value": 7600, "unit": "rpm"}
